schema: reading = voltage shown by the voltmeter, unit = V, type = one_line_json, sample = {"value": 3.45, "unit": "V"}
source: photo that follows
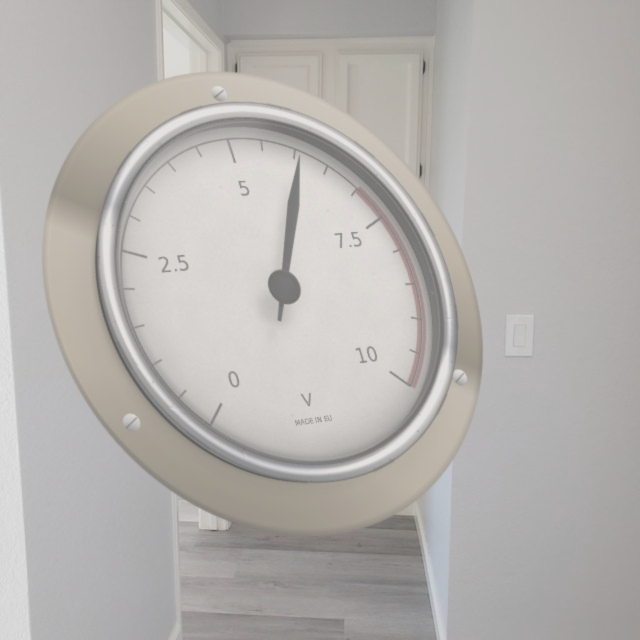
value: {"value": 6, "unit": "V"}
